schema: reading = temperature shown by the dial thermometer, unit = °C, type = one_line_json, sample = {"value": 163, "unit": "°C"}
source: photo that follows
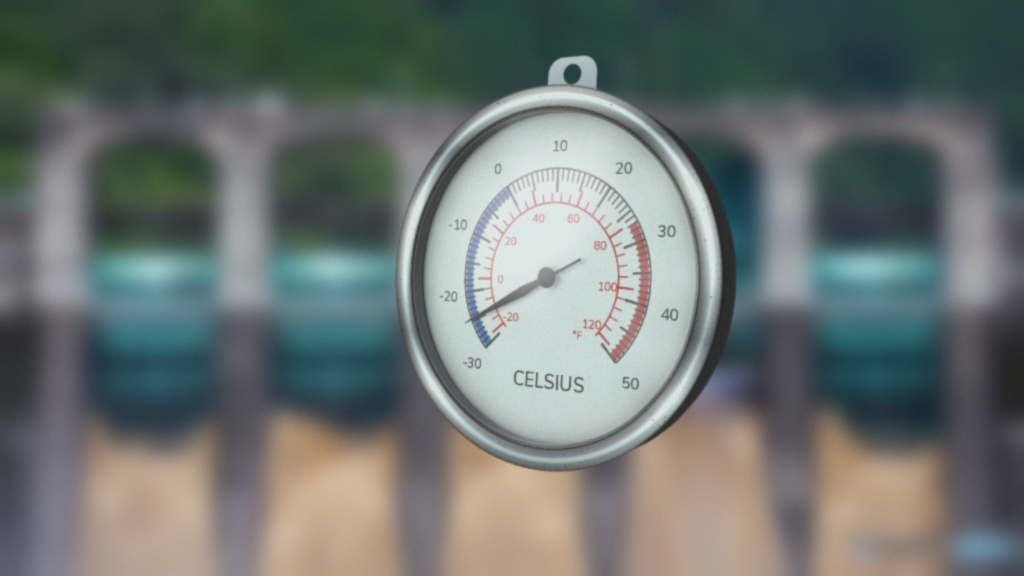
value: {"value": -25, "unit": "°C"}
